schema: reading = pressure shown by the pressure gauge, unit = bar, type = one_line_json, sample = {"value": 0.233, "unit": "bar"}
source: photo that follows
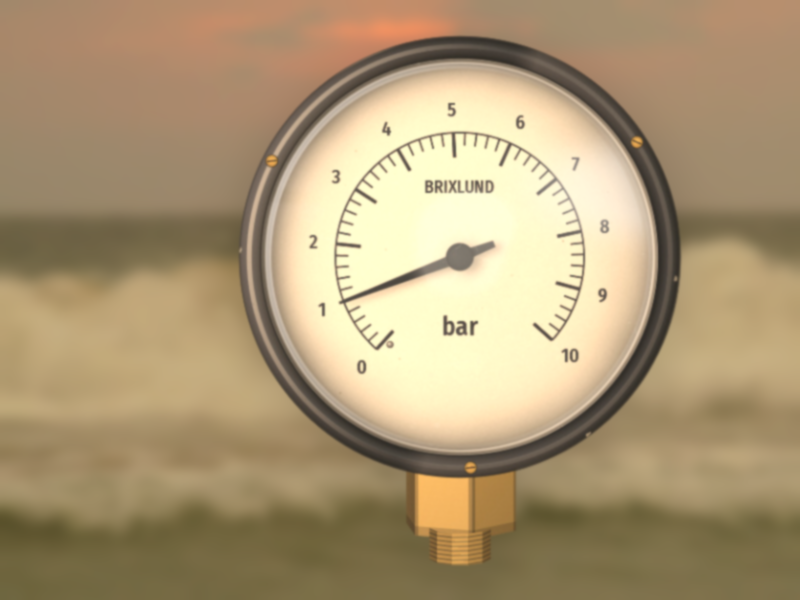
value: {"value": 1, "unit": "bar"}
